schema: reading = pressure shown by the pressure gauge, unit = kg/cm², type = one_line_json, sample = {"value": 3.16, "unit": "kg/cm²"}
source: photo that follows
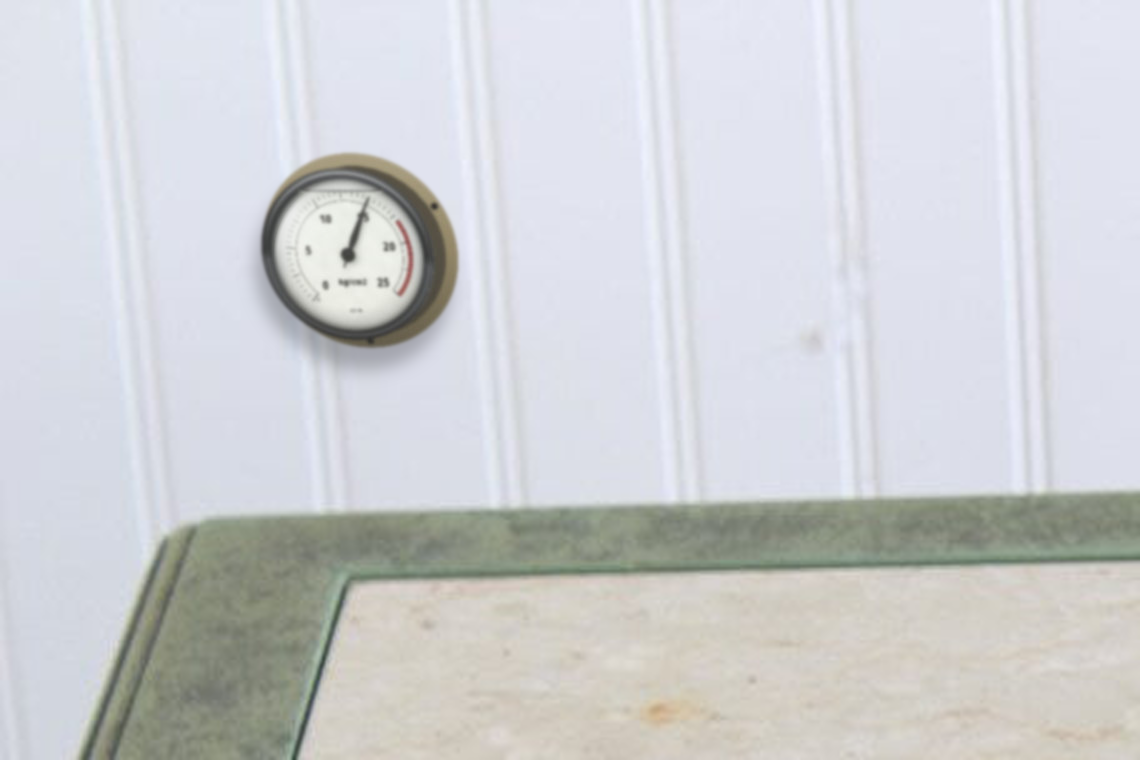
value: {"value": 15, "unit": "kg/cm²"}
